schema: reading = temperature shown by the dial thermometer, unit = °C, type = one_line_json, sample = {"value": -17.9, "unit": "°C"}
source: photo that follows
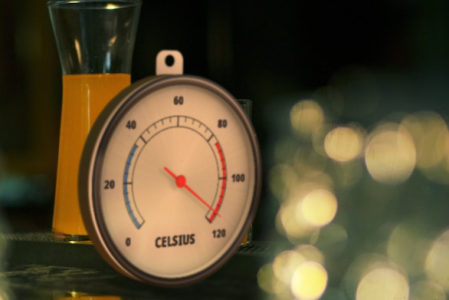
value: {"value": 116, "unit": "°C"}
